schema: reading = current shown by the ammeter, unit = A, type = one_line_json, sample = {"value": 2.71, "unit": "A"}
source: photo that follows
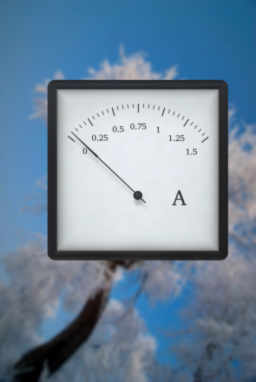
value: {"value": 0.05, "unit": "A"}
